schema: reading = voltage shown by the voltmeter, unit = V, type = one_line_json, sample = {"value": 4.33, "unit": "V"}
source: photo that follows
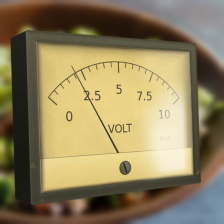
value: {"value": 2, "unit": "V"}
